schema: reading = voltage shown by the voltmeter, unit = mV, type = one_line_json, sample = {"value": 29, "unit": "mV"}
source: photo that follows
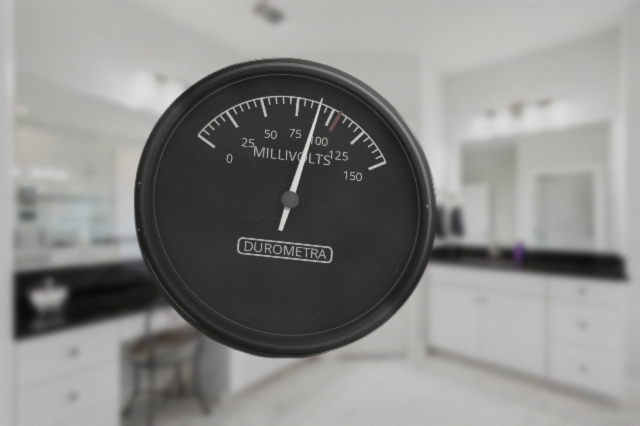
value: {"value": 90, "unit": "mV"}
